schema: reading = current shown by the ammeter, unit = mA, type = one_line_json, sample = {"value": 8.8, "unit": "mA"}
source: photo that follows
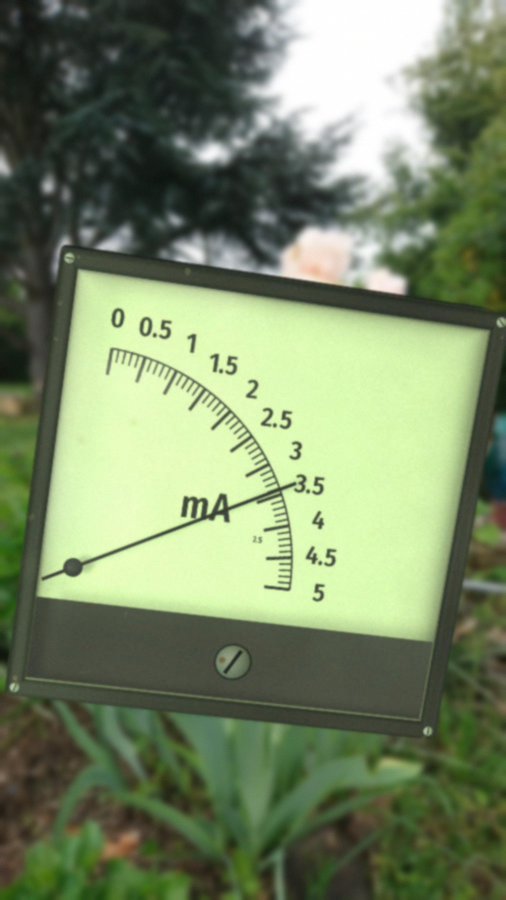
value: {"value": 3.4, "unit": "mA"}
